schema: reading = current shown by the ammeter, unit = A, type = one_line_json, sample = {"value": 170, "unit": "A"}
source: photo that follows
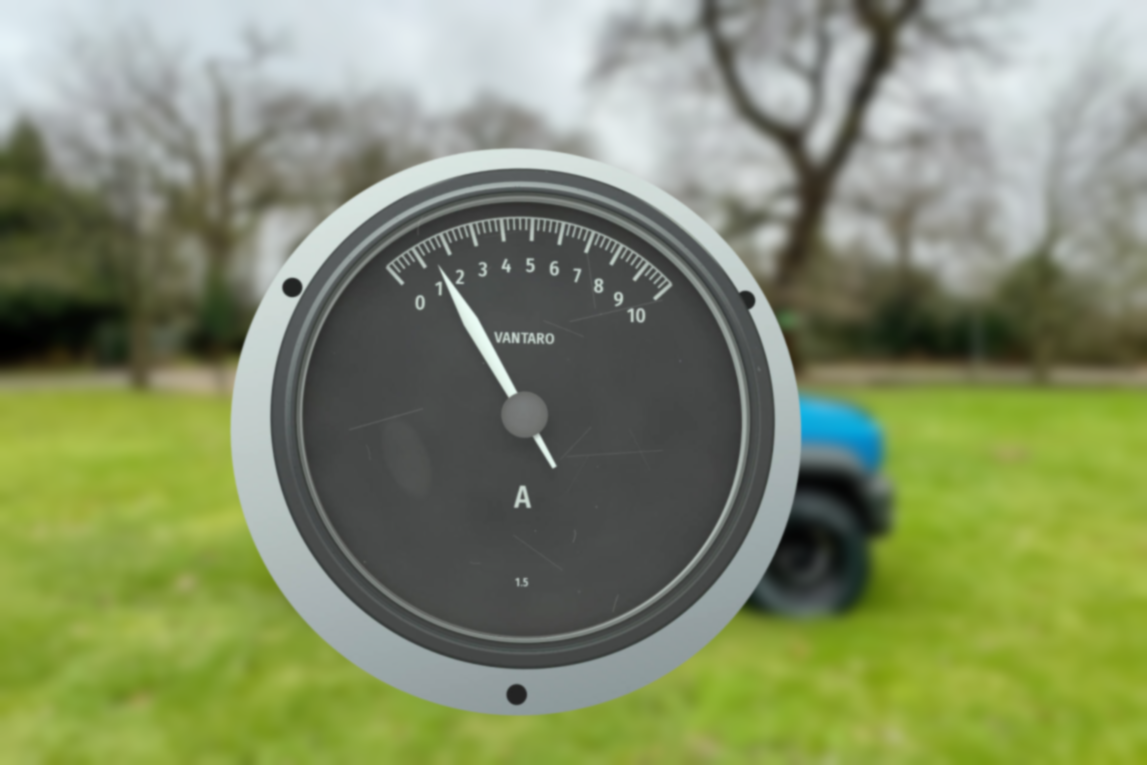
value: {"value": 1.4, "unit": "A"}
